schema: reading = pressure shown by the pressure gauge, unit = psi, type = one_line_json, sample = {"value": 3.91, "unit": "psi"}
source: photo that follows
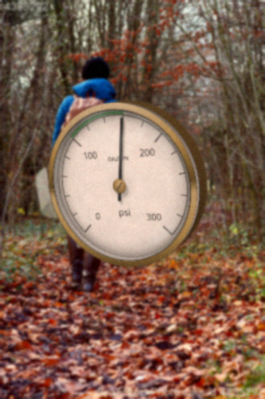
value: {"value": 160, "unit": "psi"}
